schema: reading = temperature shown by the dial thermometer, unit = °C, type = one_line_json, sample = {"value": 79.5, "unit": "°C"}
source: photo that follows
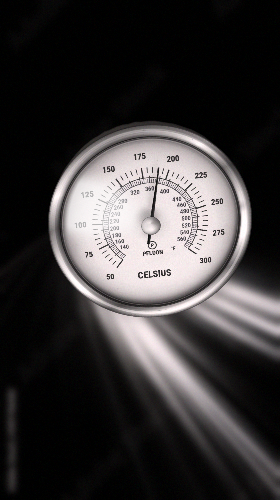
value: {"value": 190, "unit": "°C"}
